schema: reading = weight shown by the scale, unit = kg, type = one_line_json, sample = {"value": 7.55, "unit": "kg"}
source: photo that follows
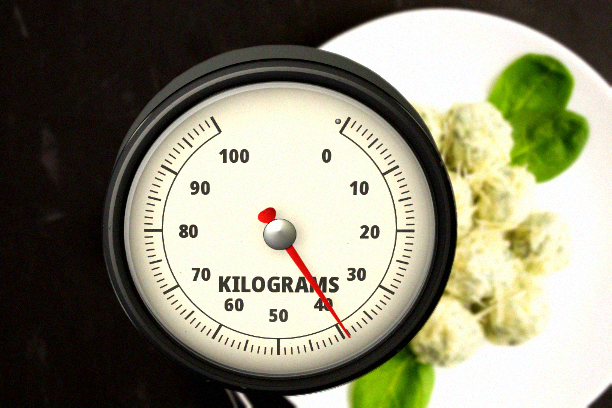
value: {"value": 39, "unit": "kg"}
